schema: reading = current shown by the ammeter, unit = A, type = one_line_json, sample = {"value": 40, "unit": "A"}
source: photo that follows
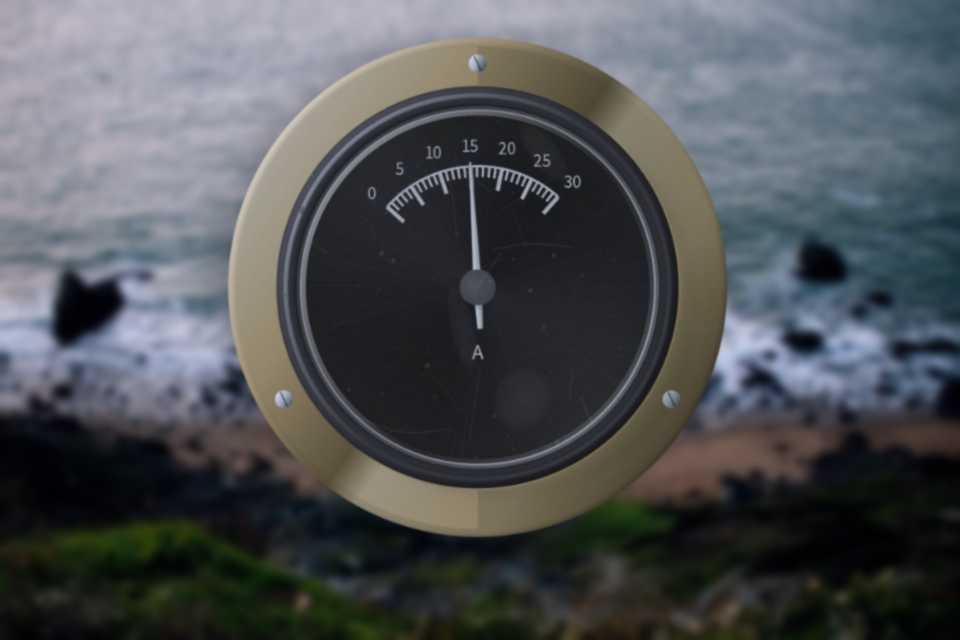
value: {"value": 15, "unit": "A"}
